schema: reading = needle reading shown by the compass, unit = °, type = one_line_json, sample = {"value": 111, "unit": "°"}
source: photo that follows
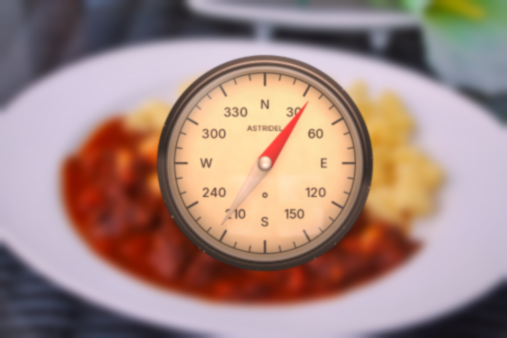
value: {"value": 35, "unit": "°"}
